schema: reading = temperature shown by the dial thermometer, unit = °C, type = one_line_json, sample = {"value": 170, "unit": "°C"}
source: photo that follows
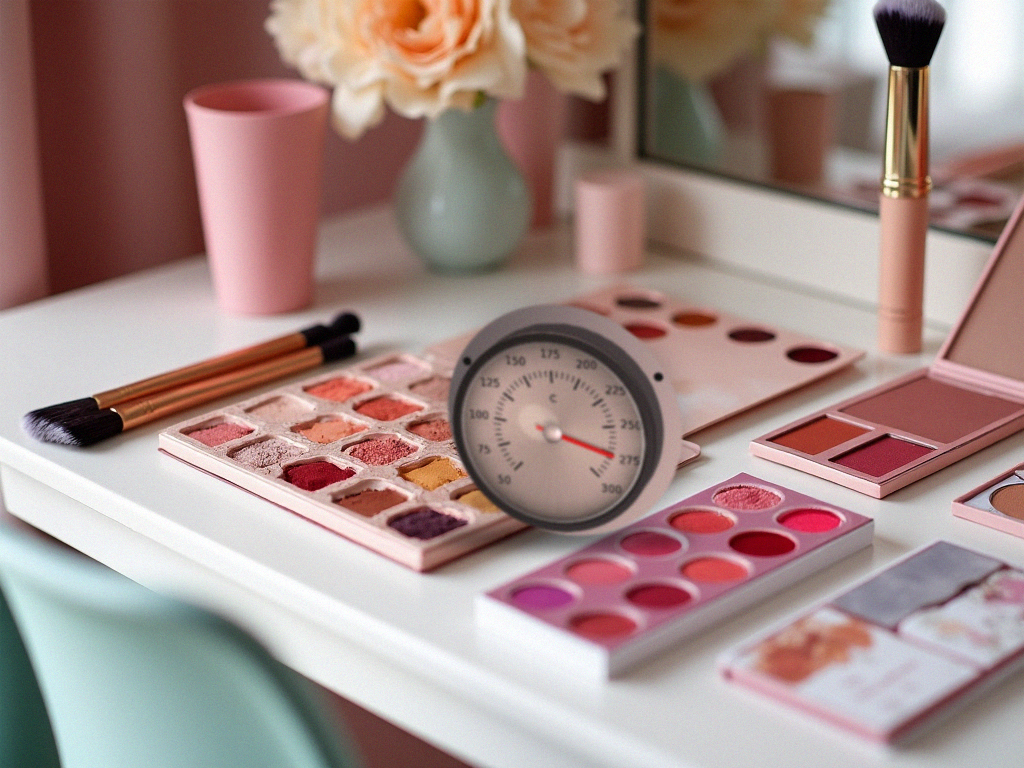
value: {"value": 275, "unit": "°C"}
